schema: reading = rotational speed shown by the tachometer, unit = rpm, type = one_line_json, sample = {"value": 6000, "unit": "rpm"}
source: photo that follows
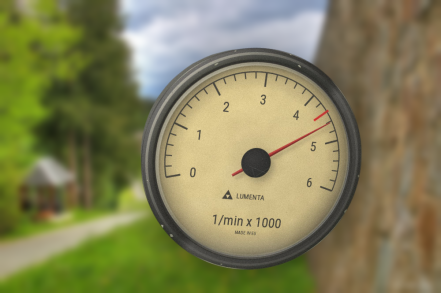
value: {"value": 4600, "unit": "rpm"}
